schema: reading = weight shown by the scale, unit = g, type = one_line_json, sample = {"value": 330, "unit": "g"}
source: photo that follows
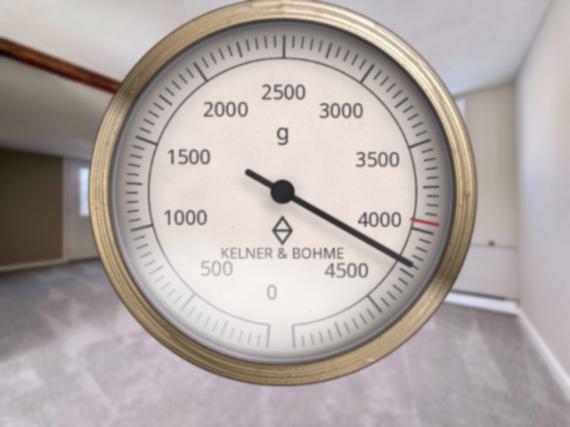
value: {"value": 4200, "unit": "g"}
